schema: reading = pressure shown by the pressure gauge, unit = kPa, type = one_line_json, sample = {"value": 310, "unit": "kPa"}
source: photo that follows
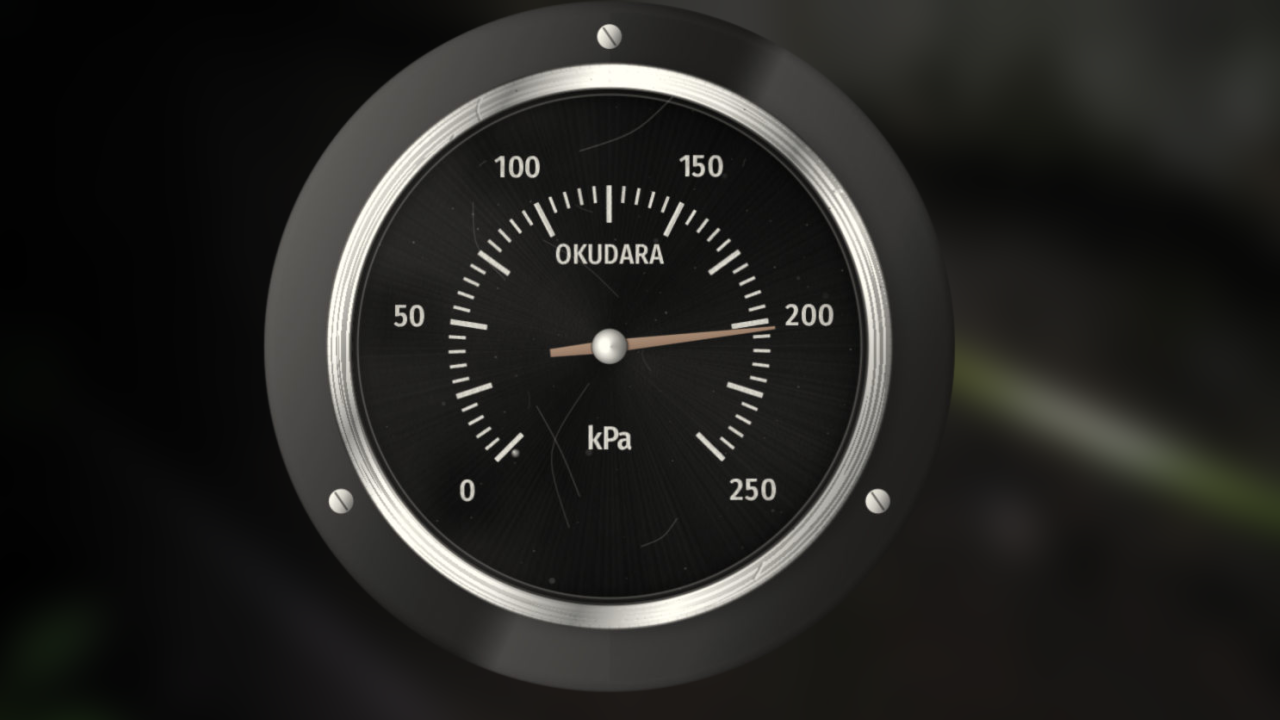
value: {"value": 202.5, "unit": "kPa"}
